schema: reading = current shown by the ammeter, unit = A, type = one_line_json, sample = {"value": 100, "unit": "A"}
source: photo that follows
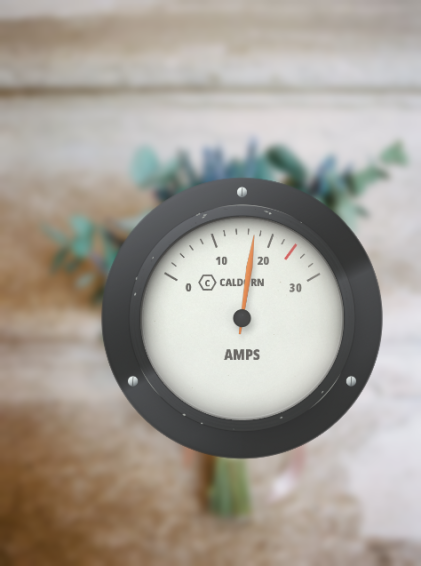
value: {"value": 17, "unit": "A"}
